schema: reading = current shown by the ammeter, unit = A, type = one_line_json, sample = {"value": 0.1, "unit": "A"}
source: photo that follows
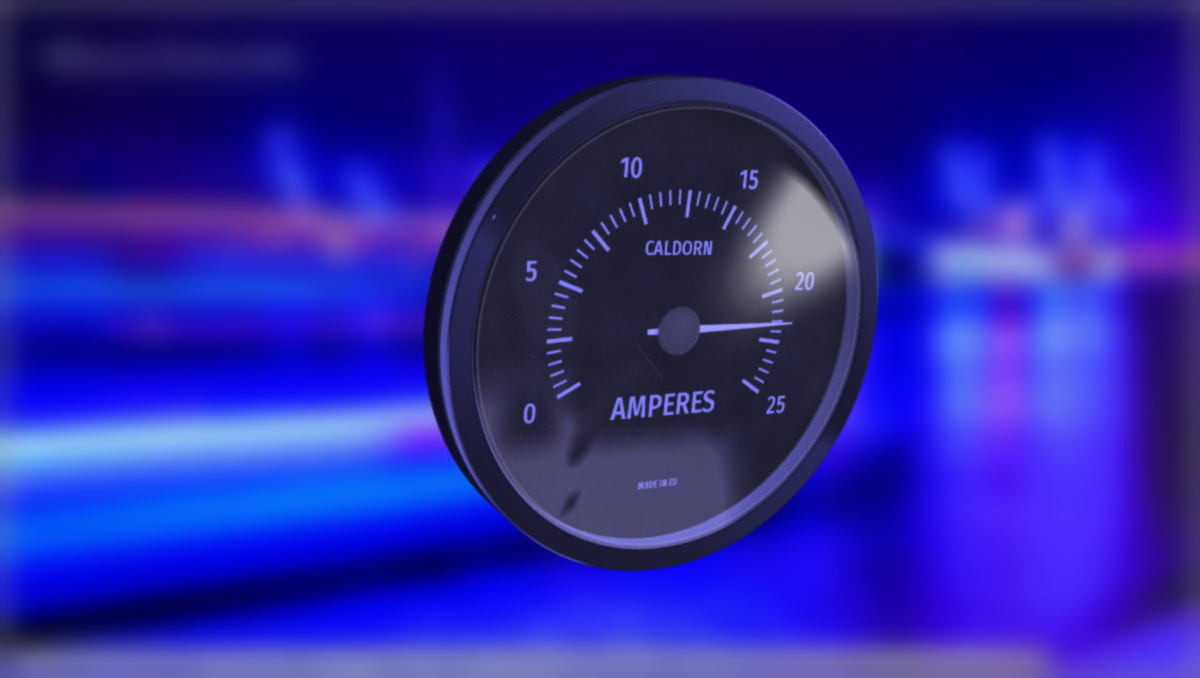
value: {"value": 21.5, "unit": "A"}
